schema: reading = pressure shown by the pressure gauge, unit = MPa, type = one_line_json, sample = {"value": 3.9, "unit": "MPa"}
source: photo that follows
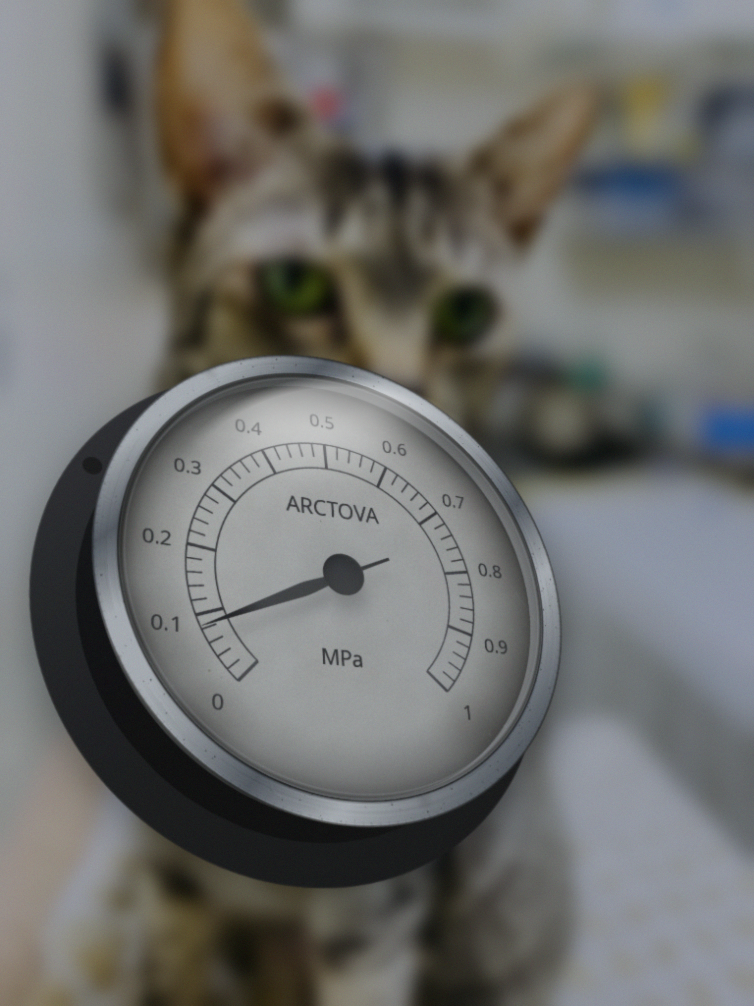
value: {"value": 0.08, "unit": "MPa"}
